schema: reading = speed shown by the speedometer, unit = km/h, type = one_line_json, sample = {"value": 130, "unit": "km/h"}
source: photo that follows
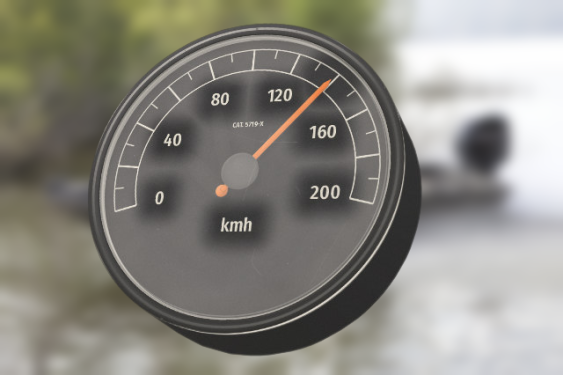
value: {"value": 140, "unit": "km/h"}
